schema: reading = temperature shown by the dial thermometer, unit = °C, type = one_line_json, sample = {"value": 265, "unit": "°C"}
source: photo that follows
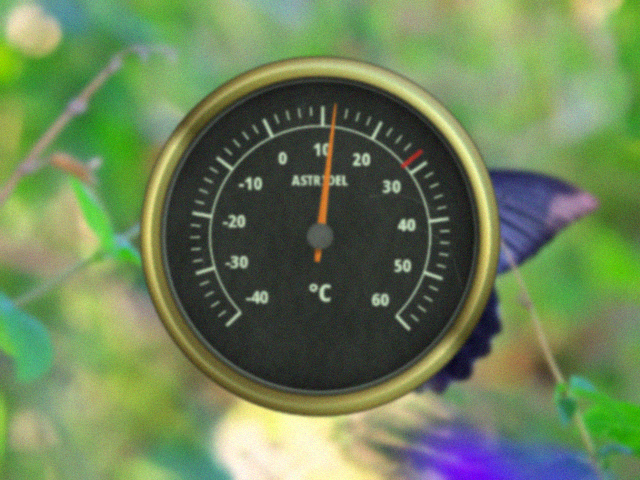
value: {"value": 12, "unit": "°C"}
